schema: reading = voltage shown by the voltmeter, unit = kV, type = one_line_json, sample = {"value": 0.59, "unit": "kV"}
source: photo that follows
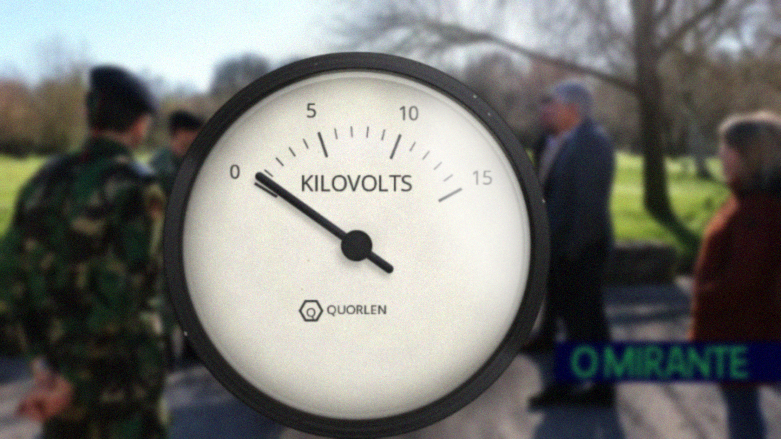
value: {"value": 0.5, "unit": "kV"}
